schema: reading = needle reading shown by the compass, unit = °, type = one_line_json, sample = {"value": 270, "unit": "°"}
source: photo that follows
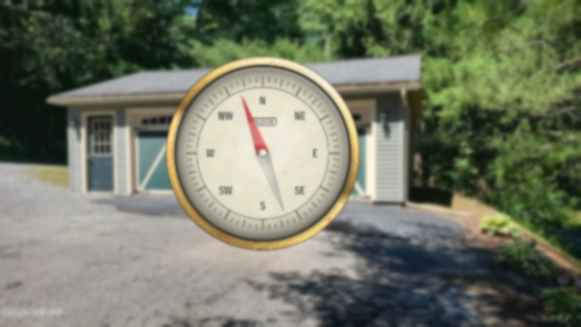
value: {"value": 340, "unit": "°"}
